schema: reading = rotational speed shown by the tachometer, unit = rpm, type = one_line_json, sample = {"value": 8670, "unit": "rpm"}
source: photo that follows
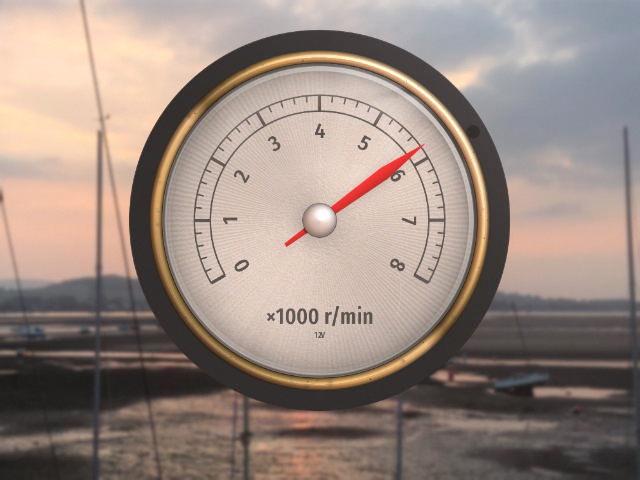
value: {"value": 5800, "unit": "rpm"}
